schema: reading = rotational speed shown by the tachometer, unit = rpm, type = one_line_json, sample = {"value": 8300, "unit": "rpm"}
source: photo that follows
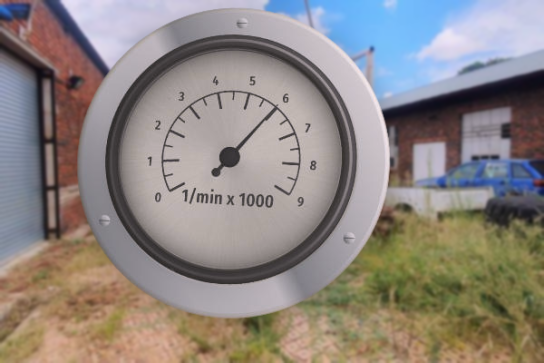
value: {"value": 6000, "unit": "rpm"}
